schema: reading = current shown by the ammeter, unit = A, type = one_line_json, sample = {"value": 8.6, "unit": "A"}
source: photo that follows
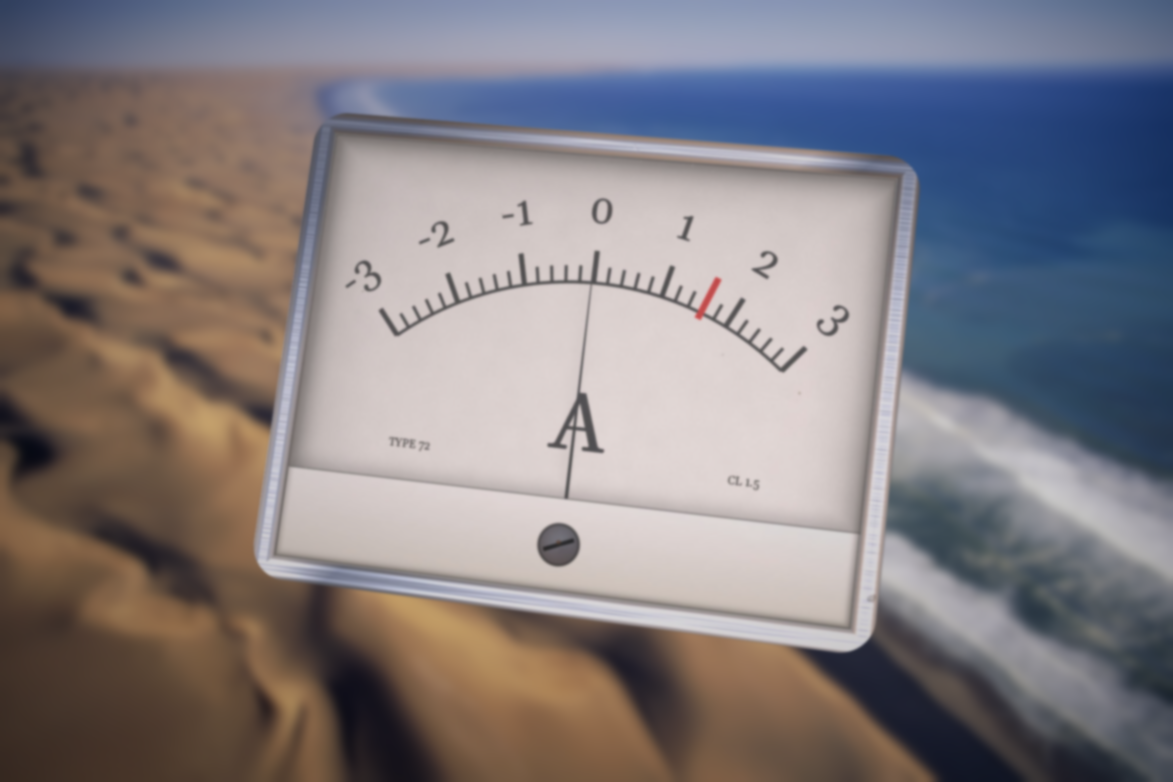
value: {"value": 0, "unit": "A"}
